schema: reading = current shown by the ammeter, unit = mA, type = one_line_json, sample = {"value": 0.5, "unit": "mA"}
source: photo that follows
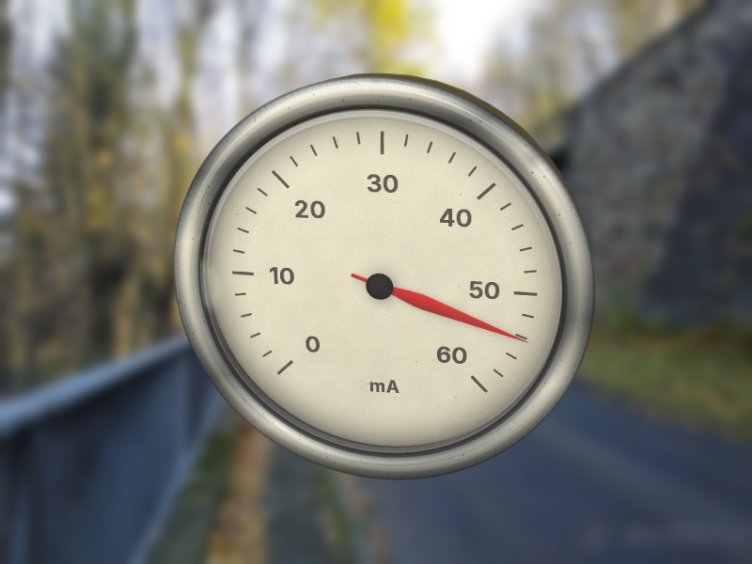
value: {"value": 54, "unit": "mA"}
